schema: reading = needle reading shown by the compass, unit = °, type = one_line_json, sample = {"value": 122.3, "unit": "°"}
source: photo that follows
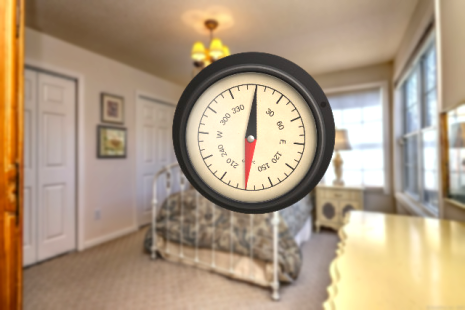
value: {"value": 180, "unit": "°"}
